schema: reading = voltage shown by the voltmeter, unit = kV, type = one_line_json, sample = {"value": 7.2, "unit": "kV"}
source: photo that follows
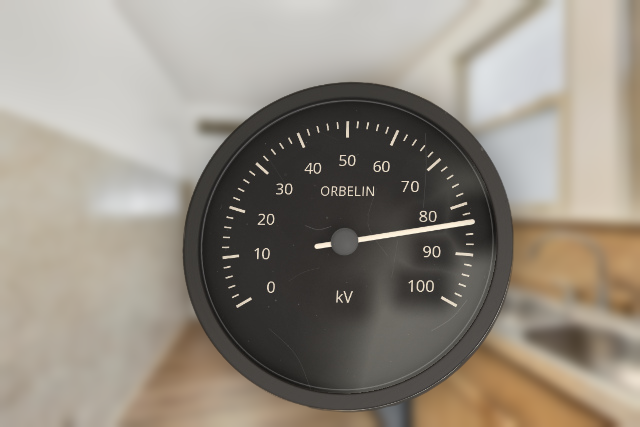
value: {"value": 84, "unit": "kV"}
